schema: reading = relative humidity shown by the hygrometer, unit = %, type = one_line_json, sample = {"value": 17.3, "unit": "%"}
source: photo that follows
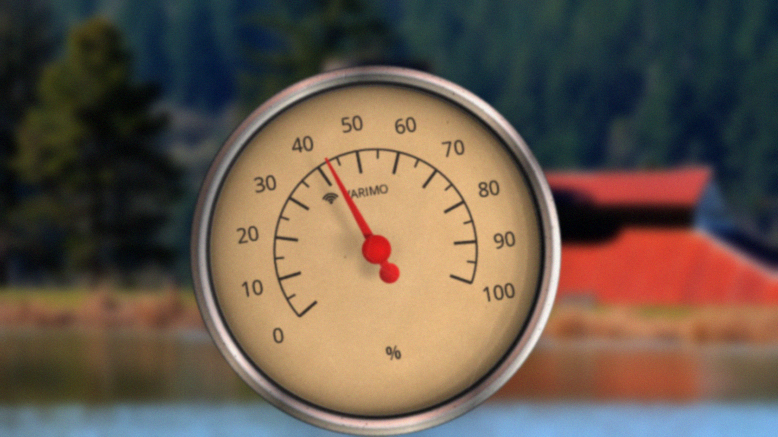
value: {"value": 42.5, "unit": "%"}
